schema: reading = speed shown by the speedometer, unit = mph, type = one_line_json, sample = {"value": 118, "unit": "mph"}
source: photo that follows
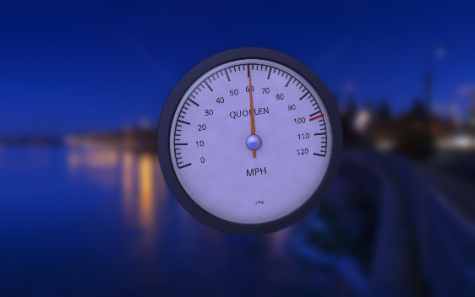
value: {"value": 60, "unit": "mph"}
